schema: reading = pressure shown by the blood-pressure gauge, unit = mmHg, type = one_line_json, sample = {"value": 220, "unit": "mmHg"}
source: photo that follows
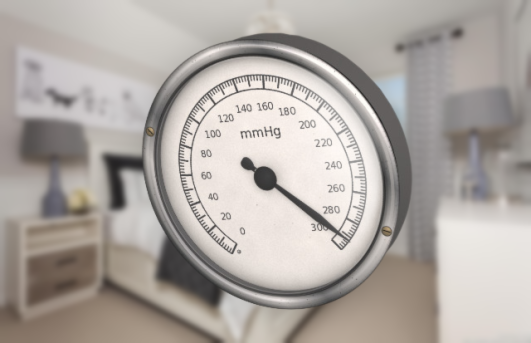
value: {"value": 290, "unit": "mmHg"}
